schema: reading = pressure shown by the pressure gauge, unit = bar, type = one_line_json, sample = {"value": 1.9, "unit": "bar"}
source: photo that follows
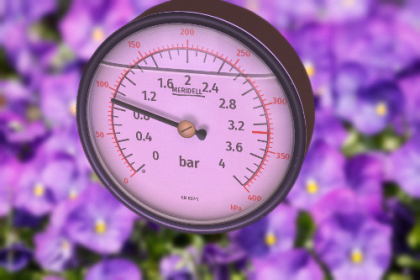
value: {"value": 0.9, "unit": "bar"}
